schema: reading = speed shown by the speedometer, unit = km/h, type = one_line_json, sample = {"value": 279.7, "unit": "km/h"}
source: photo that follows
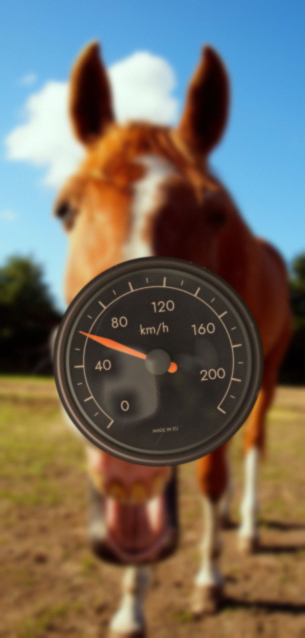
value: {"value": 60, "unit": "km/h"}
